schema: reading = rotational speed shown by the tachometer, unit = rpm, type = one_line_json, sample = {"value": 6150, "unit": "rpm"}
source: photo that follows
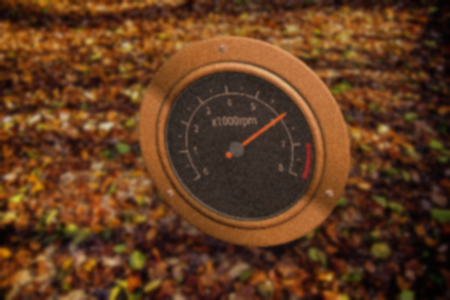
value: {"value": 6000, "unit": "rpm"}
